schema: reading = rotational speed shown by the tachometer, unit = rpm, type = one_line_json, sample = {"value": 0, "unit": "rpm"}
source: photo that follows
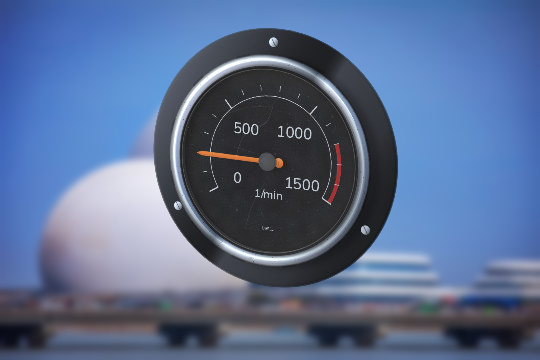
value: {"value": 200, "unit": "rpm"}
